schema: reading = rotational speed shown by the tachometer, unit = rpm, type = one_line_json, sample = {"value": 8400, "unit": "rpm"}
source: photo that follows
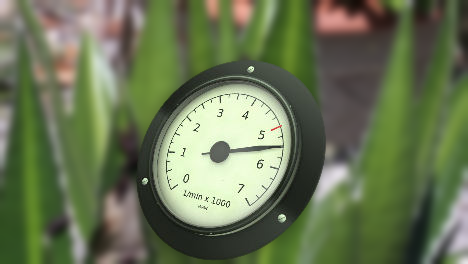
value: {"value": 5500, "unit": "rpm"}
